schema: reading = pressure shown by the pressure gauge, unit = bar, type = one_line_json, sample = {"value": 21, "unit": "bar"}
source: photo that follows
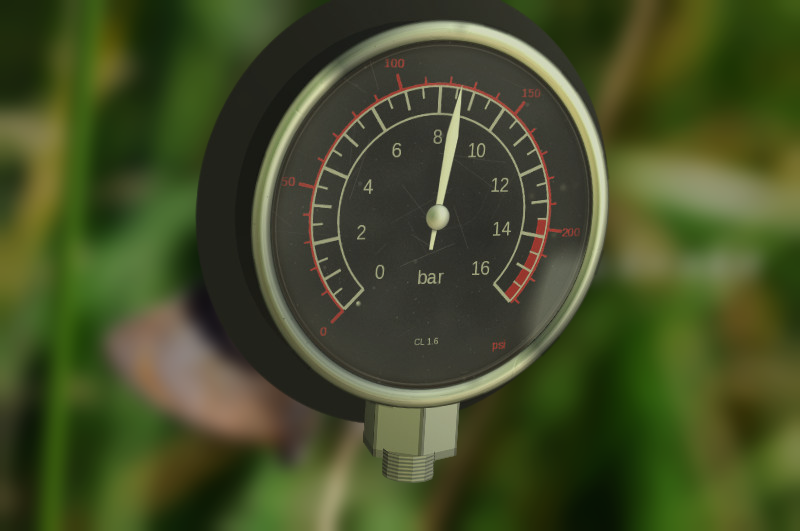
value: {"value": 8.5, "unit": "bar"}
